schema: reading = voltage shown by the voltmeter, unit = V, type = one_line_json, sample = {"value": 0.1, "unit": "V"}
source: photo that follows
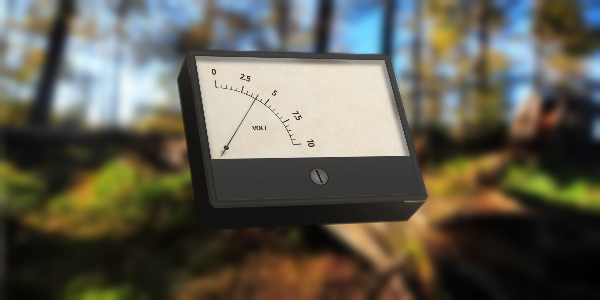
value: {"value": 4, "unit": "V"}
